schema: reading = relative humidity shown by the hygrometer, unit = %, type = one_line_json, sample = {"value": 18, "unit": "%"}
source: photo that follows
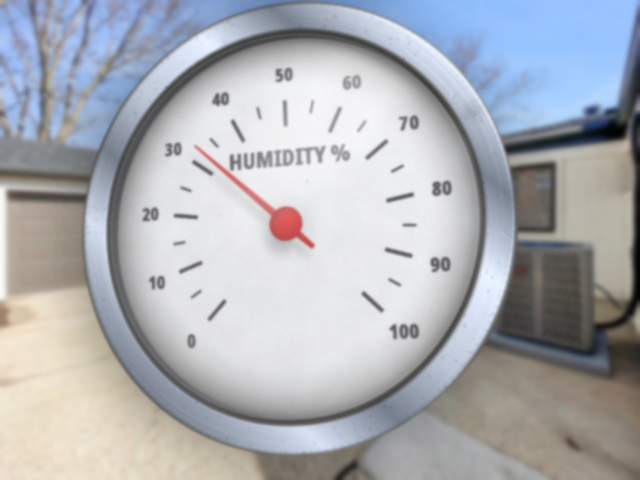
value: {"value": 32.5, "unit": "%"}
